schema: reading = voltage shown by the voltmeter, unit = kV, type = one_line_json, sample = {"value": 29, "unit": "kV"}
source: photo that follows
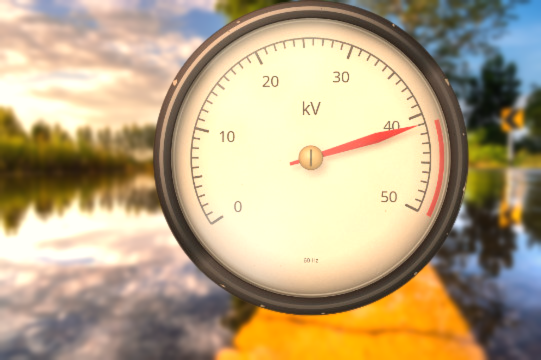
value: {"value": 41, "unit": "kV"}
